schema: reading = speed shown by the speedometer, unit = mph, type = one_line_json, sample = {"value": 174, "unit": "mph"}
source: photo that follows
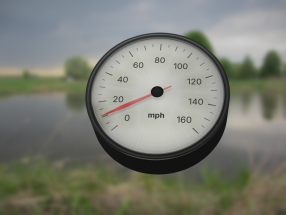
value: {"value": 10, "unit": "mph"}
